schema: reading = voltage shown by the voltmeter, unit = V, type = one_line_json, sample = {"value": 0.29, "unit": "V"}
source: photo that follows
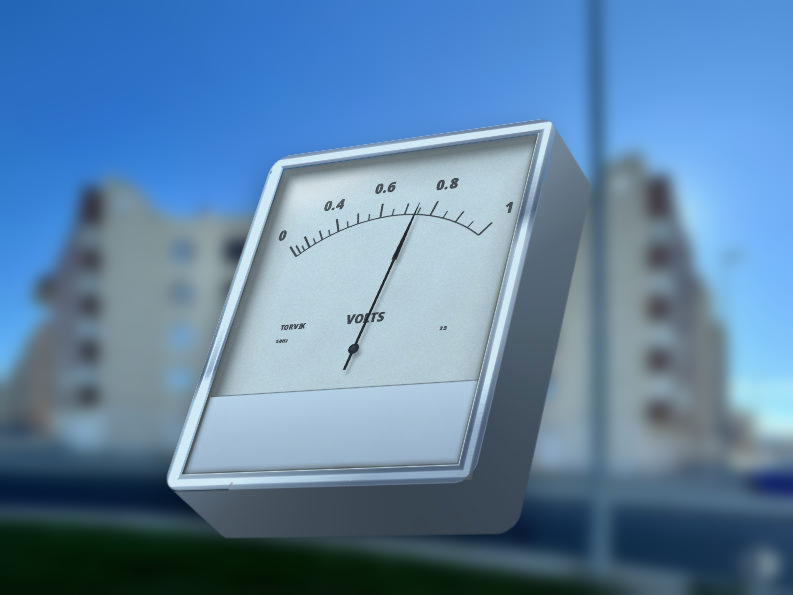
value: {"value": 0.75, "unit": "V"}
